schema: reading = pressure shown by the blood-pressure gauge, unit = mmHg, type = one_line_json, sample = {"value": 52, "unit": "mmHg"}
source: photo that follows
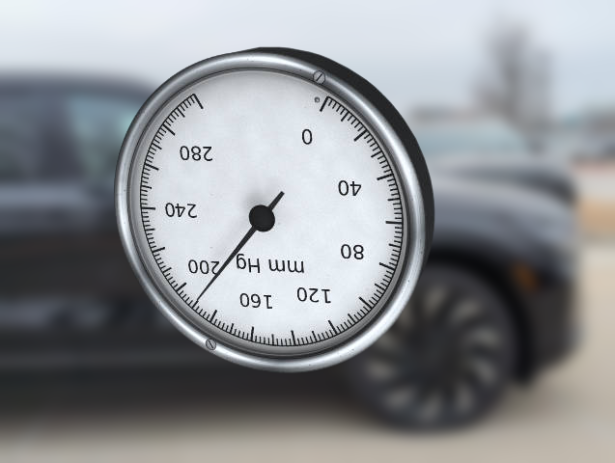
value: {"value": 190, "unit": "mmHg"}
